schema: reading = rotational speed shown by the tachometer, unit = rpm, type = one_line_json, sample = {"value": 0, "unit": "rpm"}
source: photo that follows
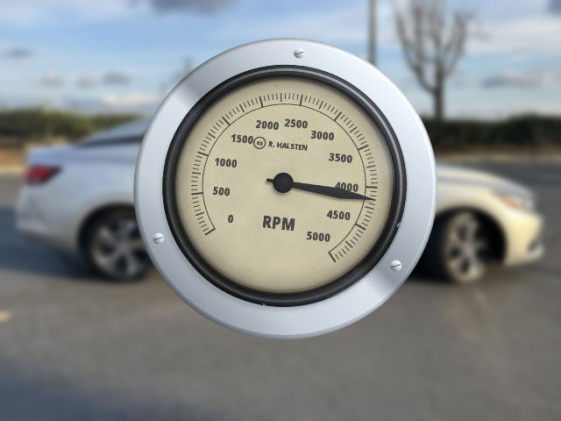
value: {"value": 4150, "unit": "rpm"}
